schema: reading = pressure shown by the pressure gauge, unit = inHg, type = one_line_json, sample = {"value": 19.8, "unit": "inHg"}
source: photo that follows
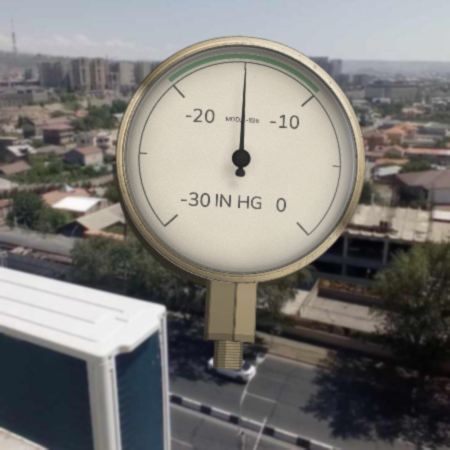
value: {"value": -15, "unit": "inHg"}
